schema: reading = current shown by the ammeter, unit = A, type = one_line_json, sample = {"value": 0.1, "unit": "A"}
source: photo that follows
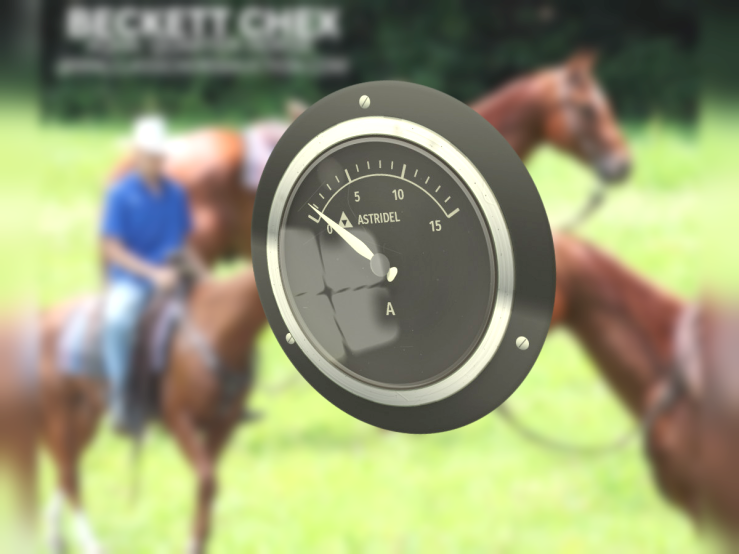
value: {"value": 1, "unit": "A"}
